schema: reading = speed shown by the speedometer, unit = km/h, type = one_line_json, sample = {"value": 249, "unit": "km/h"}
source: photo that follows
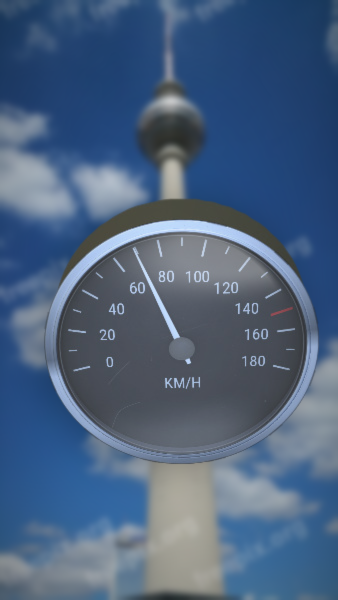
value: {"value": 70, "unit": "km/h"}
